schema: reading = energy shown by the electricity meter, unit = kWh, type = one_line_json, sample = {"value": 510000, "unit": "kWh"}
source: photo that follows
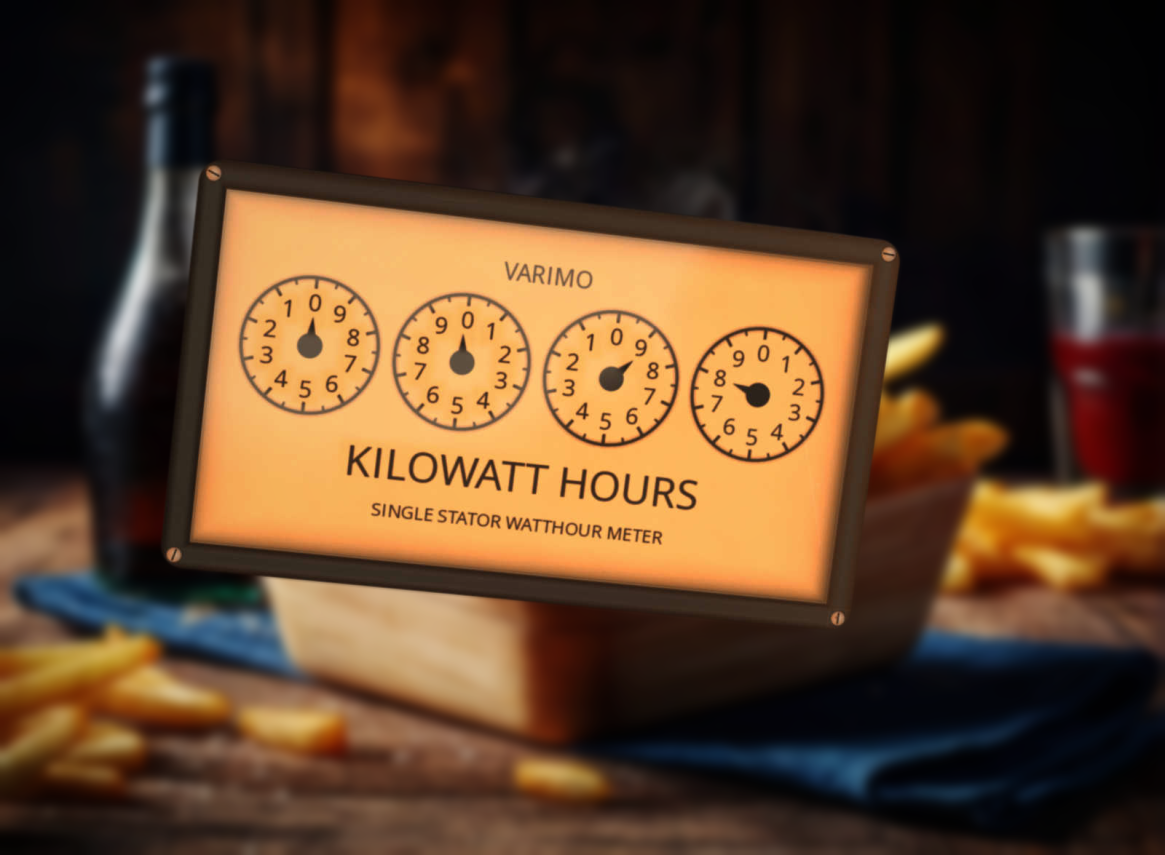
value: {"value": 9988, "unit": "kWh"}
